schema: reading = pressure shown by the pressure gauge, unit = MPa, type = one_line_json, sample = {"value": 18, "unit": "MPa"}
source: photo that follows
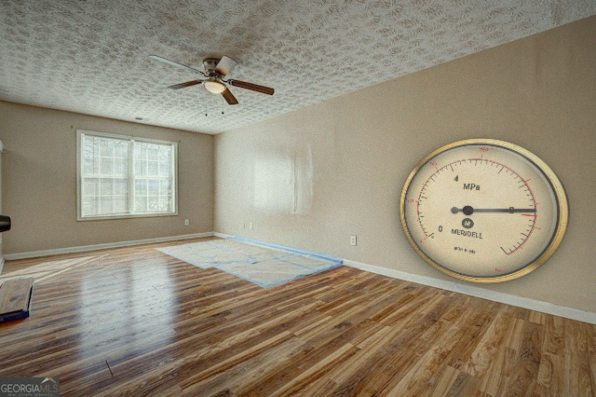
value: {"value": 8, "unit": "MPa"}
